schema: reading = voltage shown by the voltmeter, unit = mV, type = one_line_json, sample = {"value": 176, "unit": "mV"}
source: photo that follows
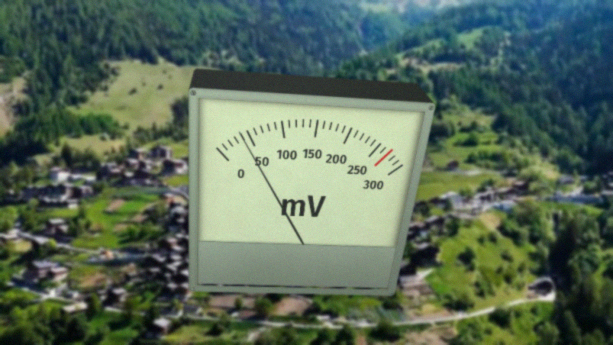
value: {"value": 40, "unit": "mV"}
